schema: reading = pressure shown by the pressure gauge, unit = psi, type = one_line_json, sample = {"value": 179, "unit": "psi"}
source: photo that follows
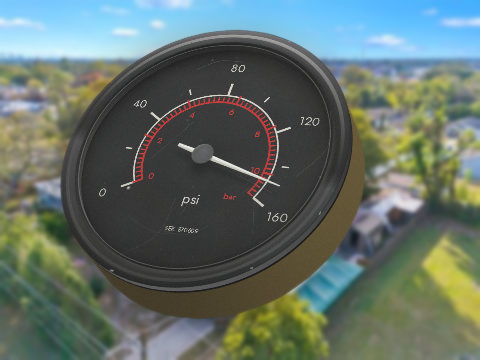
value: {"value": 150, "unit": "psi"}
